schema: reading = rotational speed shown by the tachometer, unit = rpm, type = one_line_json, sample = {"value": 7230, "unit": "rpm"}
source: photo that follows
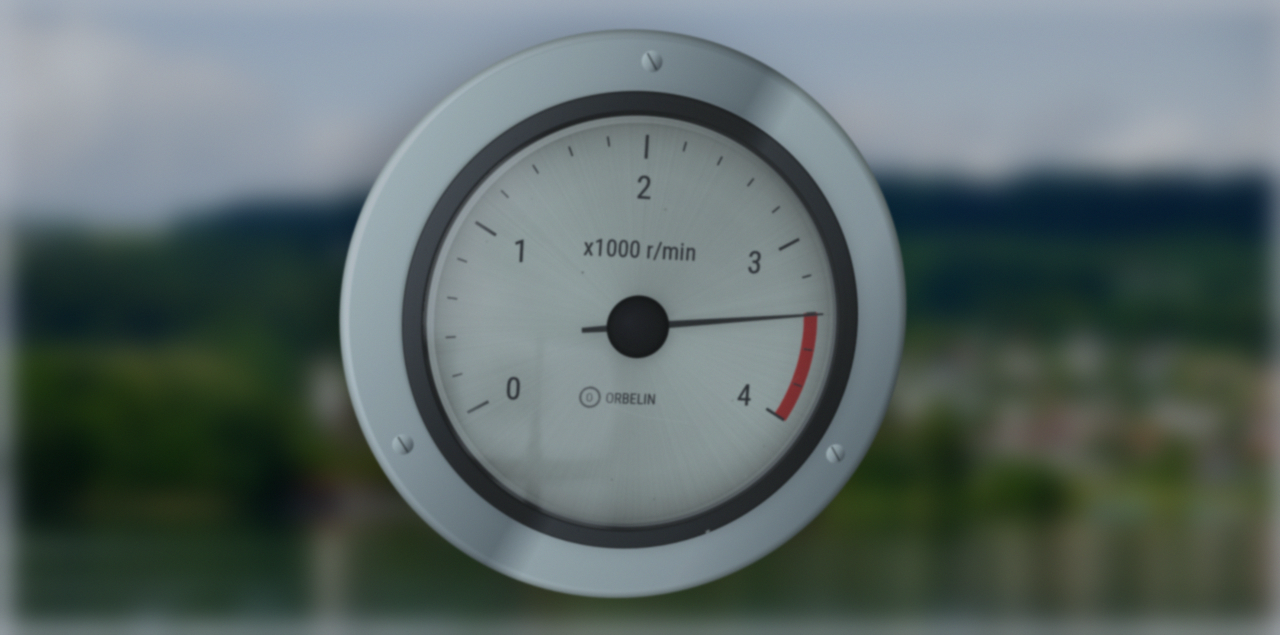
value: {"value": 3400, "unit": "rpm"}
